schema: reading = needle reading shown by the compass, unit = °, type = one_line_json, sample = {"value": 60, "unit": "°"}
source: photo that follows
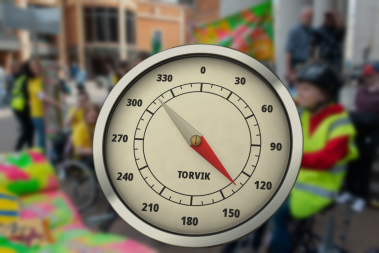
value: {"value": 135, "unit": "°"}
